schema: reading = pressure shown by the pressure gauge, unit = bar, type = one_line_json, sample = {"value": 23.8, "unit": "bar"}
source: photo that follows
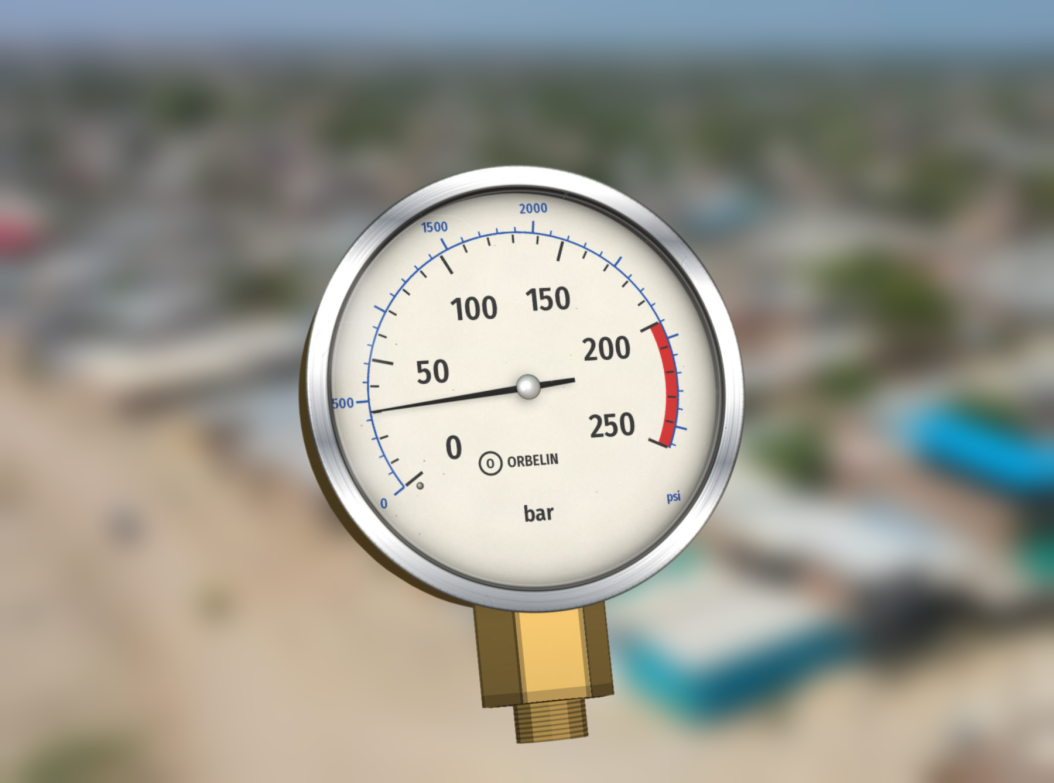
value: {"value": 30, "unit": "bar"}
